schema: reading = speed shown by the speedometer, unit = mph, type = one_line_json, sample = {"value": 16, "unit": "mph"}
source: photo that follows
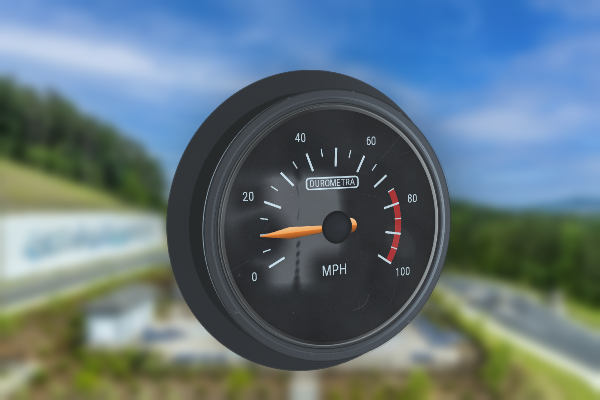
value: {"value": 10, "unit": "mph"}
